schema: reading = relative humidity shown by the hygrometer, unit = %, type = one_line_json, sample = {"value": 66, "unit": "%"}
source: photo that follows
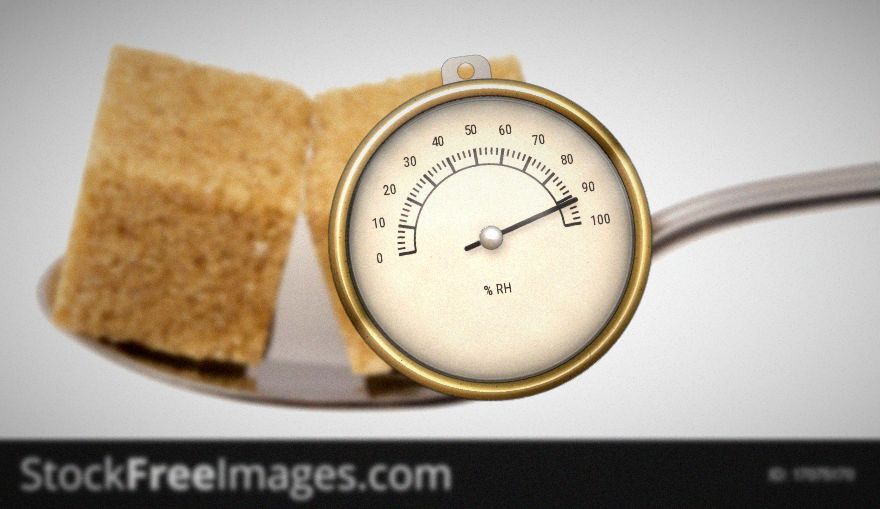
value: {"value": 92, "unit": "%"}
